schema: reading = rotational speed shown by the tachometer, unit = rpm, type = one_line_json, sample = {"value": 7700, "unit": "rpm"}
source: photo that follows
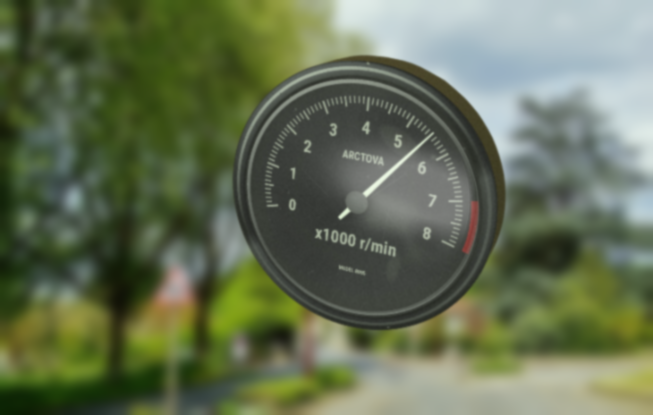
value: {"value": 5500, "unit": "rpm"}
